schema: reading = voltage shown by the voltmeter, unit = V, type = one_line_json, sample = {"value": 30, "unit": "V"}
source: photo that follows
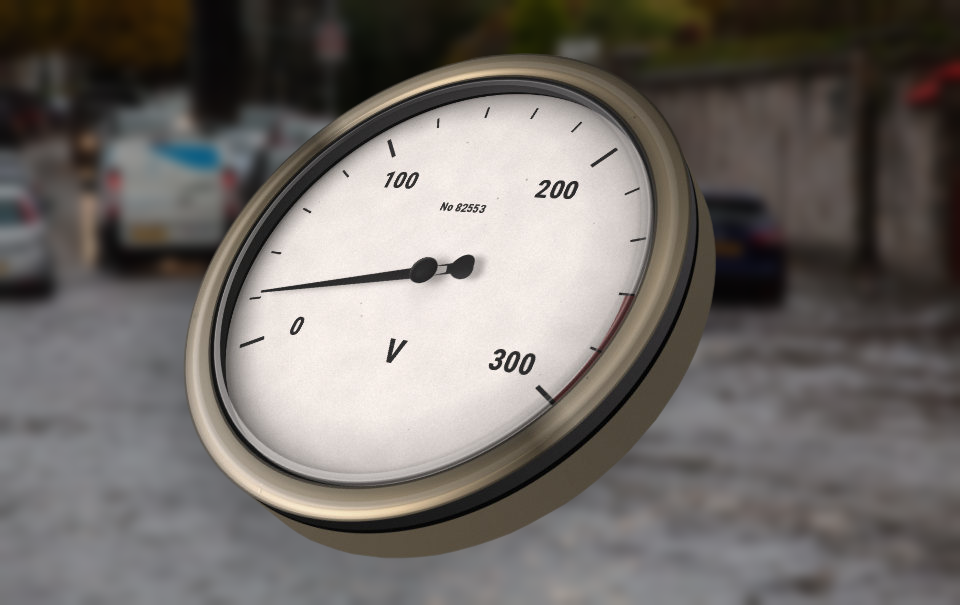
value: {"value": 20, "unit": "V"}
